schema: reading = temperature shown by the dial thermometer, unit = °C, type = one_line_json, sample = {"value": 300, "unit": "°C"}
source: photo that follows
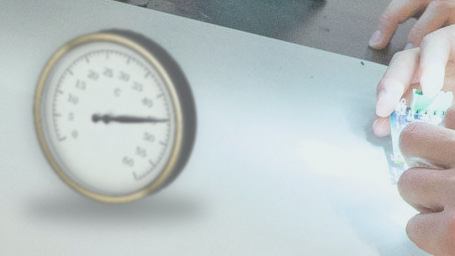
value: {"value": 45, "unit": "°C"}
